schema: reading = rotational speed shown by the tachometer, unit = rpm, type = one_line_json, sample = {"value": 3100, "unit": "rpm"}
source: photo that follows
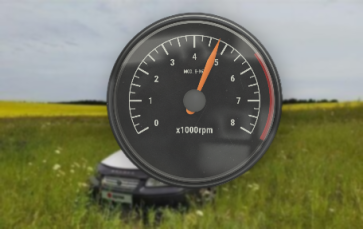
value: {"value": 4750, "unit": "rpm"}
